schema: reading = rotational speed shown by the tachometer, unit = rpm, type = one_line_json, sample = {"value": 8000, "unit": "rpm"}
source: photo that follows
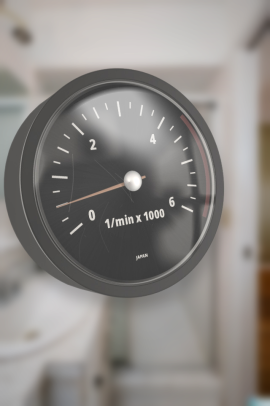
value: {"value": 500, "unit": "rpm"}
